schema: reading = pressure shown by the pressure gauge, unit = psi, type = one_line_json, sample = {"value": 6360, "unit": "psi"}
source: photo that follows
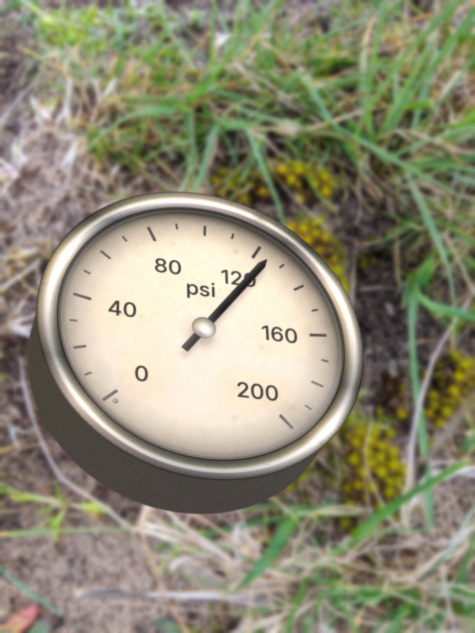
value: {"value": 125, "unit": "psi"}
